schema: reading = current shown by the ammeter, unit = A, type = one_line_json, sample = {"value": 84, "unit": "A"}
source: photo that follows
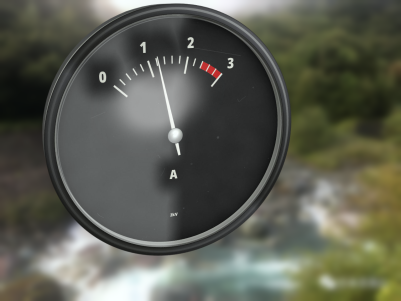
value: {"value": 1.2, "unit": "A"}
